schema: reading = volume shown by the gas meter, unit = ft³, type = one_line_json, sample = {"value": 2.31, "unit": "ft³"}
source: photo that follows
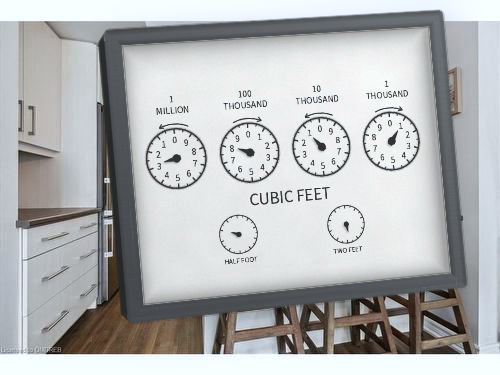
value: {"value": 281100, "unit": "ft³"}
